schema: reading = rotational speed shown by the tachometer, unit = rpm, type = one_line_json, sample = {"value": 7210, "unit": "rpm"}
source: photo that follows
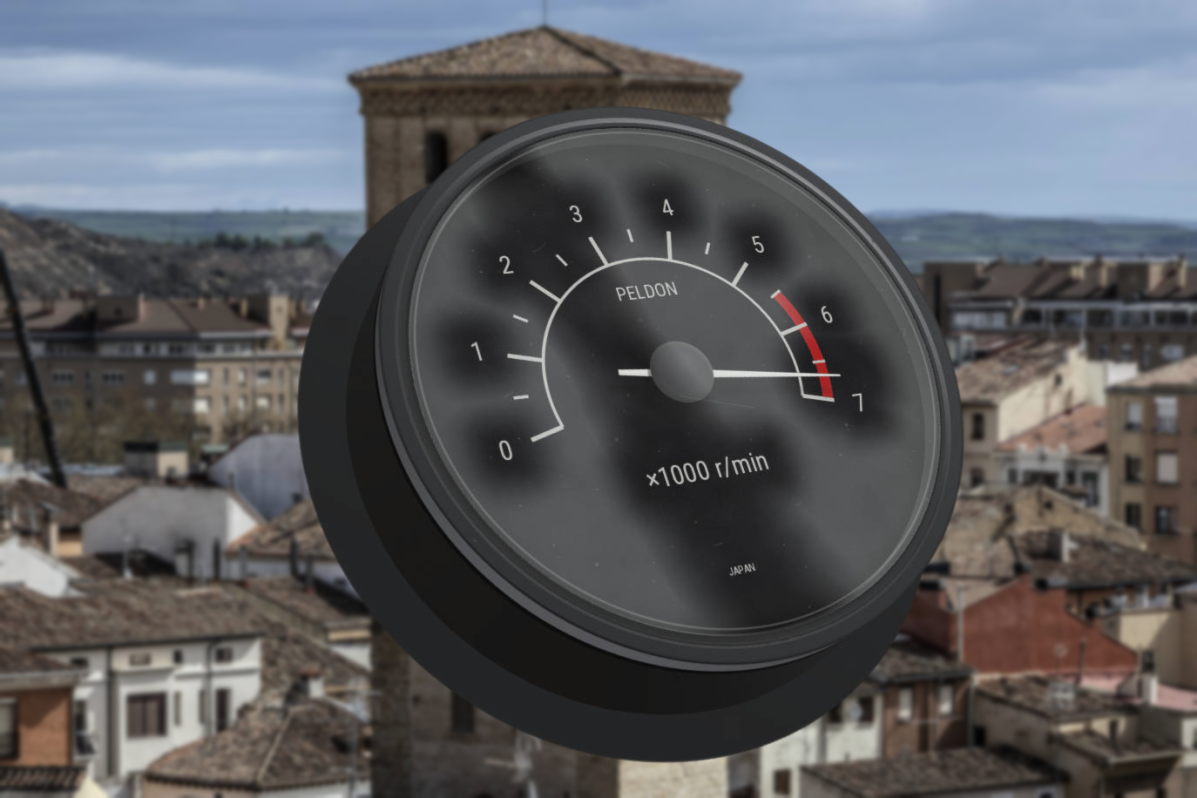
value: {"value": 6750, "unit": "rpm"}
